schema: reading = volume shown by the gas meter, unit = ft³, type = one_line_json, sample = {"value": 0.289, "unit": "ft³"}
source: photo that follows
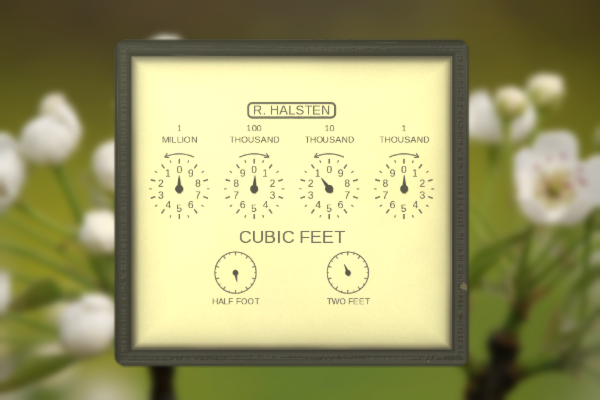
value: {"value": 1000, "unit": "ft³"}
